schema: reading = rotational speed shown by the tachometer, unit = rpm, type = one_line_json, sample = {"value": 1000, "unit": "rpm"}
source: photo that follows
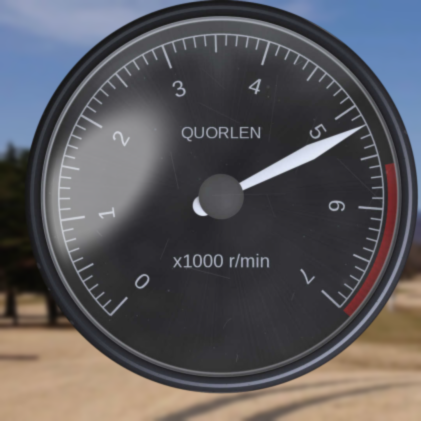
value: {"value": 5200, "unit": "rpm"}
